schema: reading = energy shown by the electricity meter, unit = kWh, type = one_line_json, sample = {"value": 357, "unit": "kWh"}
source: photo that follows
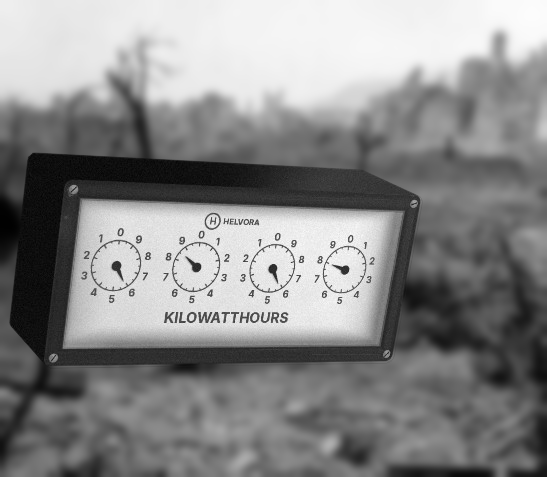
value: {"value": 5858, "unit": "kWh"}
